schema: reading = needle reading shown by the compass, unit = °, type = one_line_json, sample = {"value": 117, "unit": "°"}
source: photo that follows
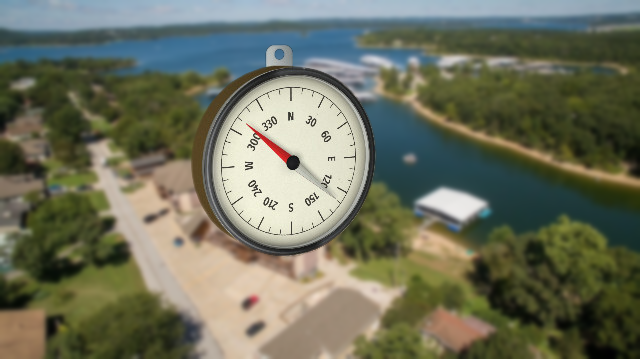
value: {"value": 310, "unit": "°"}
